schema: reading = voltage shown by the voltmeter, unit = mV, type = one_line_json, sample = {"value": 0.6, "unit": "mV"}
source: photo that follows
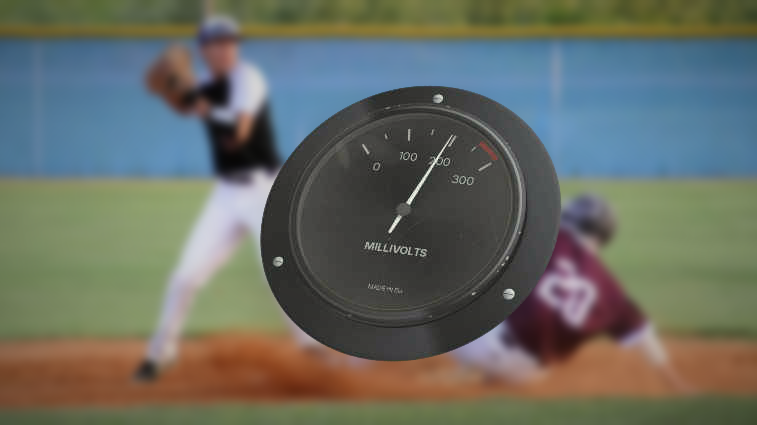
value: {"value": 200, "unit": "mV"}
